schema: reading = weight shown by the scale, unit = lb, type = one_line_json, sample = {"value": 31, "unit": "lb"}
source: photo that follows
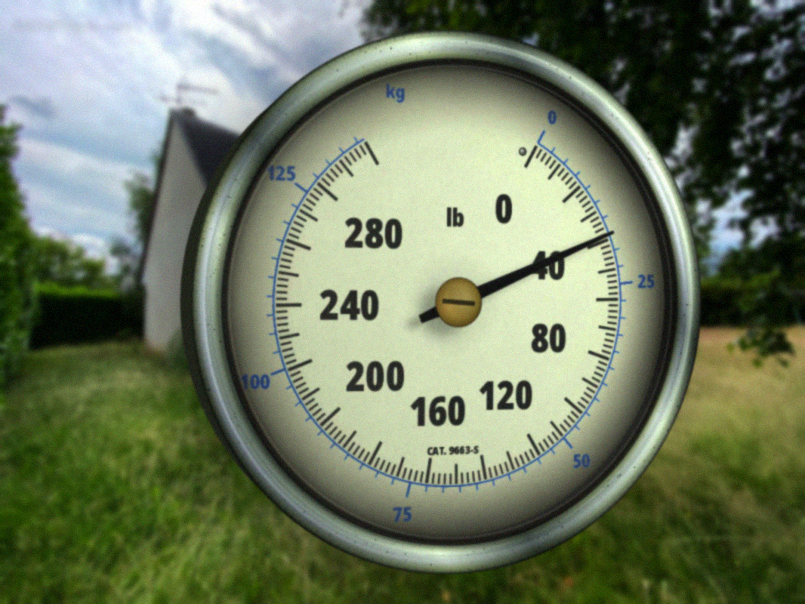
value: {"value": 38, "unit": "lb"}
